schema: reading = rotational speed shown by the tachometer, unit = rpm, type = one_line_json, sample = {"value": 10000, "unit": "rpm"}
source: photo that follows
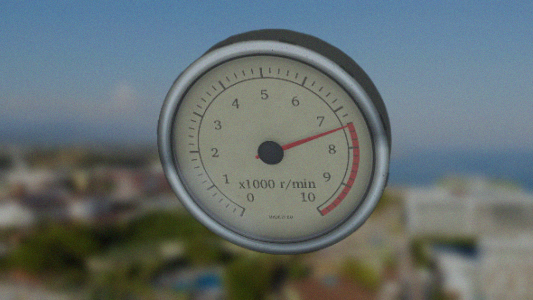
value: {"value": 7400, "unit": "rpm"}
